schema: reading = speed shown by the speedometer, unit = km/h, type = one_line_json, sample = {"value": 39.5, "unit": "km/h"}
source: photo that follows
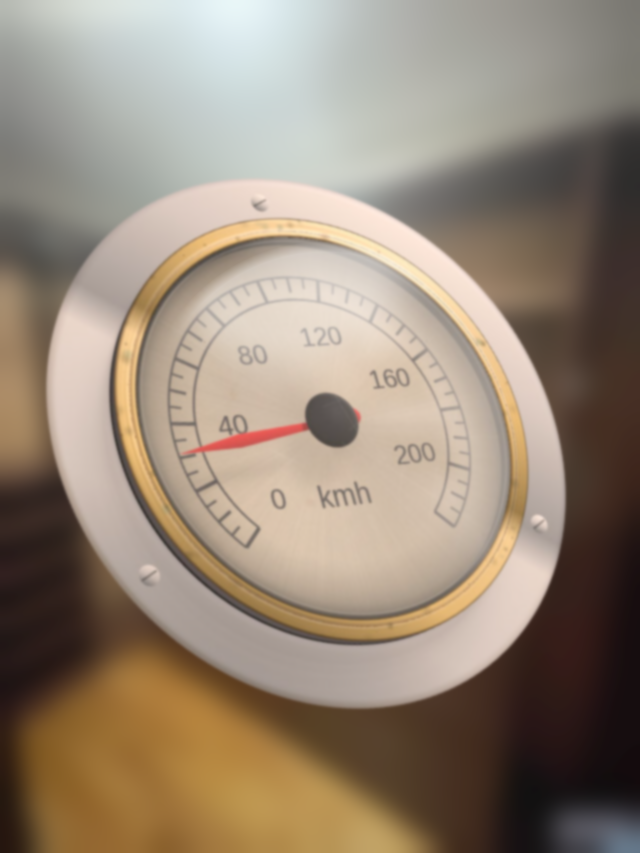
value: {"value": 30, "unit": "km/h"}
